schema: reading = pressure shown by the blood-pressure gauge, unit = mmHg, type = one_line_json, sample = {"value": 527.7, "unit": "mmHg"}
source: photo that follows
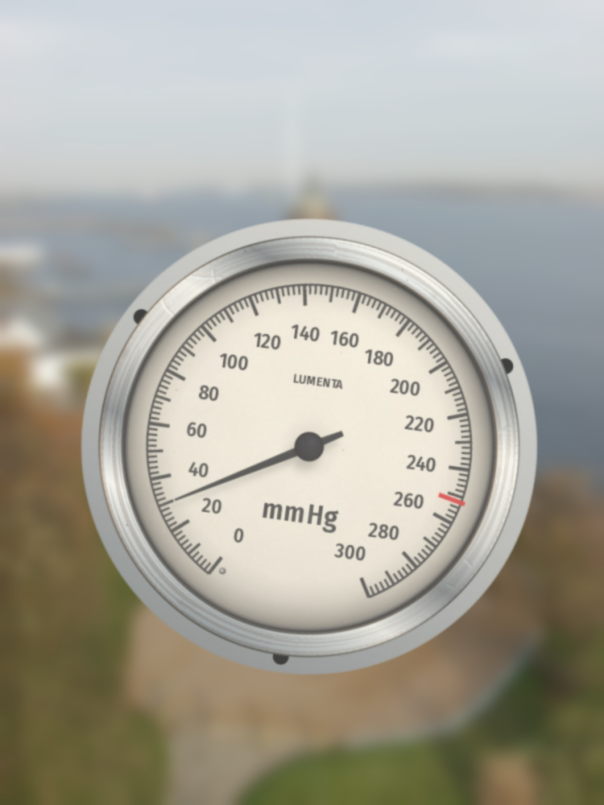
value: {"value": 30, "unit": "mmHg"}
